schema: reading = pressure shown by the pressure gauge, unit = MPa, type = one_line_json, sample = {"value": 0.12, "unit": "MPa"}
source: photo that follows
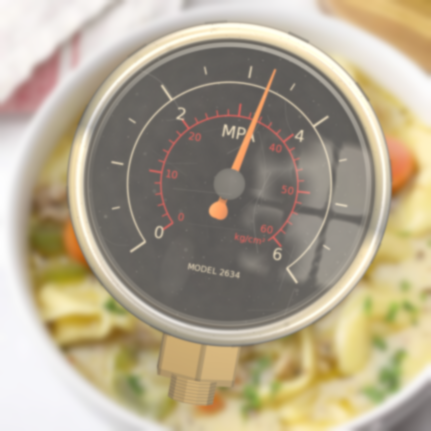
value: {"value": 3.25, "unit": "MPa"}
